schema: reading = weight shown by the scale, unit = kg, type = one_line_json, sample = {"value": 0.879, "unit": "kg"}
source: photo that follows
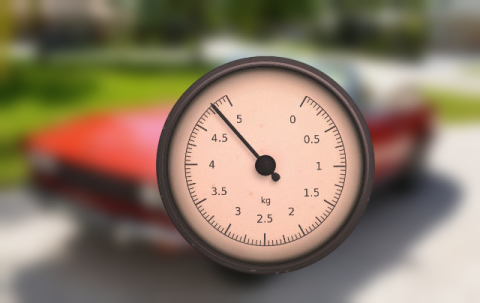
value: {"value": 4.8, "unit": "kg"}
